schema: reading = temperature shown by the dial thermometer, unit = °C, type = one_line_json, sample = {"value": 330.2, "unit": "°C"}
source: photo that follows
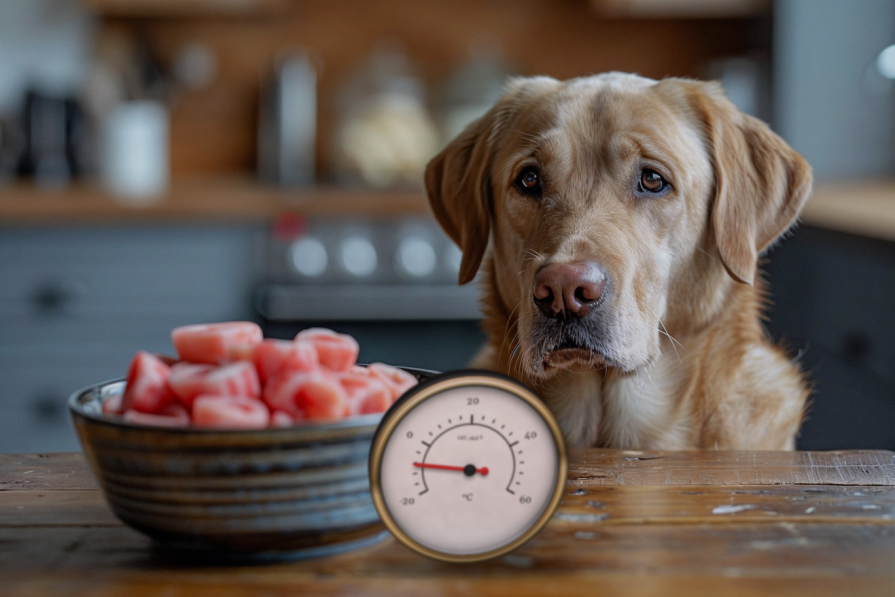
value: {"value": -8, "unit": "°C"}
